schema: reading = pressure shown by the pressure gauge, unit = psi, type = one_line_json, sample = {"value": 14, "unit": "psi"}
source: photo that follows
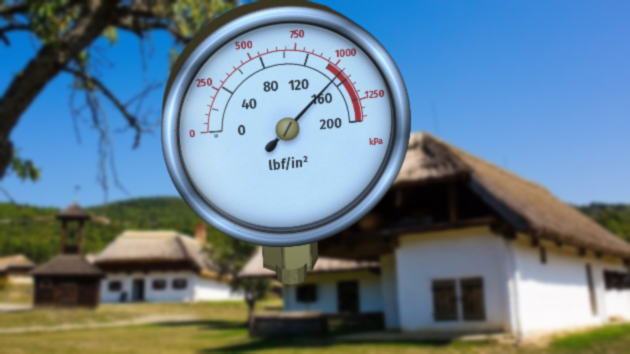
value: {"value": 150, "unit": "psi"}
